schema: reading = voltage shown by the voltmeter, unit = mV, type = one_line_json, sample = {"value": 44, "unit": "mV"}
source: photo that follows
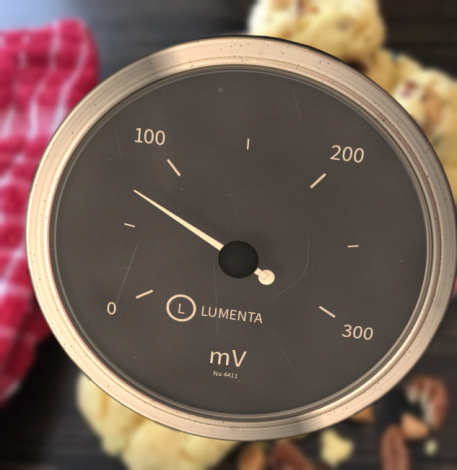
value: {"value": 75, "unit": "mV"}
